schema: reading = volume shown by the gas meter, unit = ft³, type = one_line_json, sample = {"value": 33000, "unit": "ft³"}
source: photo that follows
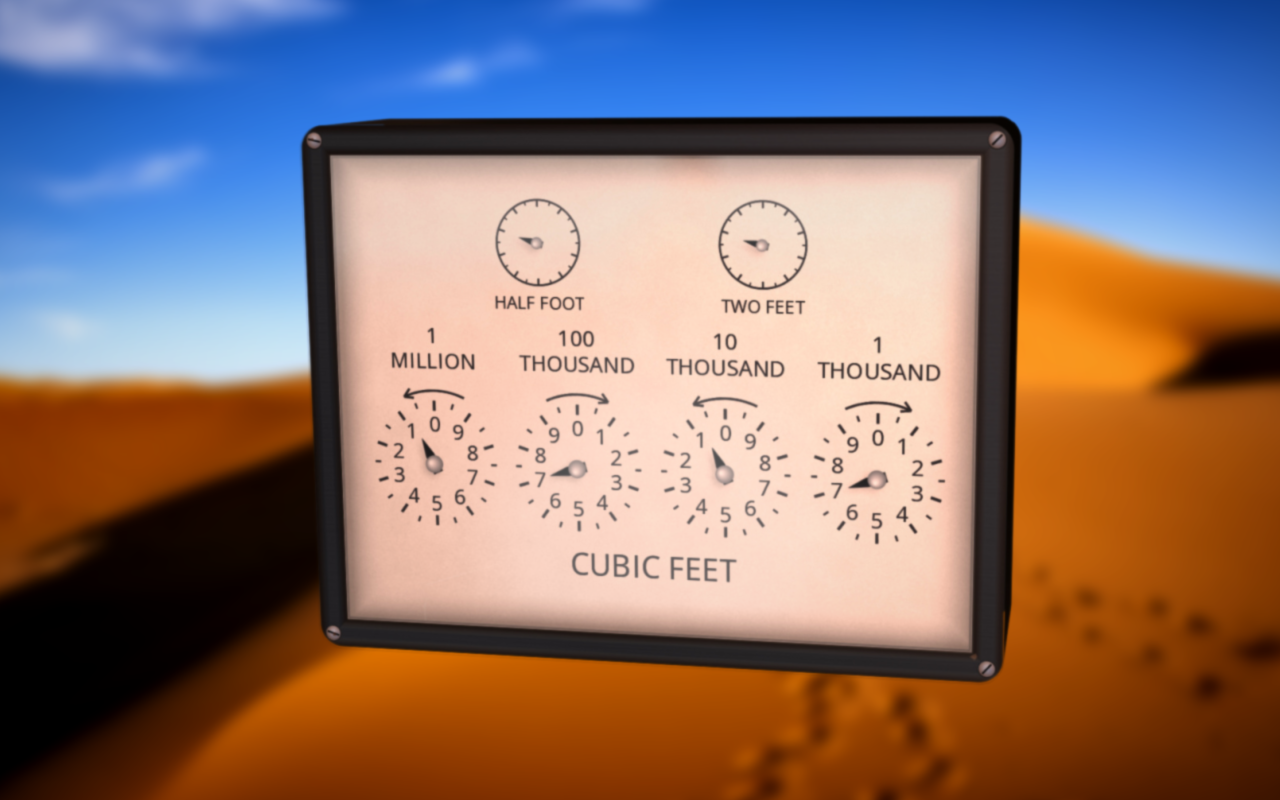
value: {"value": 70700, "unit": "ft³"}
